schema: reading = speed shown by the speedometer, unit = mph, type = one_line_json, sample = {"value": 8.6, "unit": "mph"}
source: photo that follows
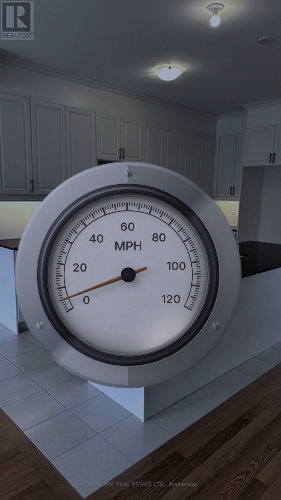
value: {"value": 5, "unit": "mph"}
